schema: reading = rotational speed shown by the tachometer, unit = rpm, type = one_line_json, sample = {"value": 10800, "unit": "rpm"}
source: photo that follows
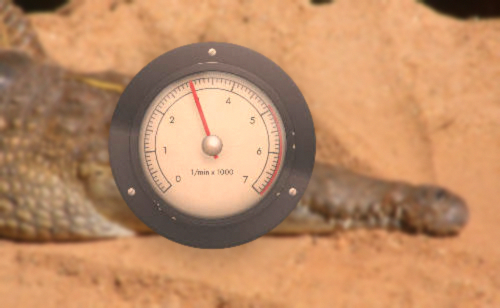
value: {"value": 3000, "unit": "rpm"}
